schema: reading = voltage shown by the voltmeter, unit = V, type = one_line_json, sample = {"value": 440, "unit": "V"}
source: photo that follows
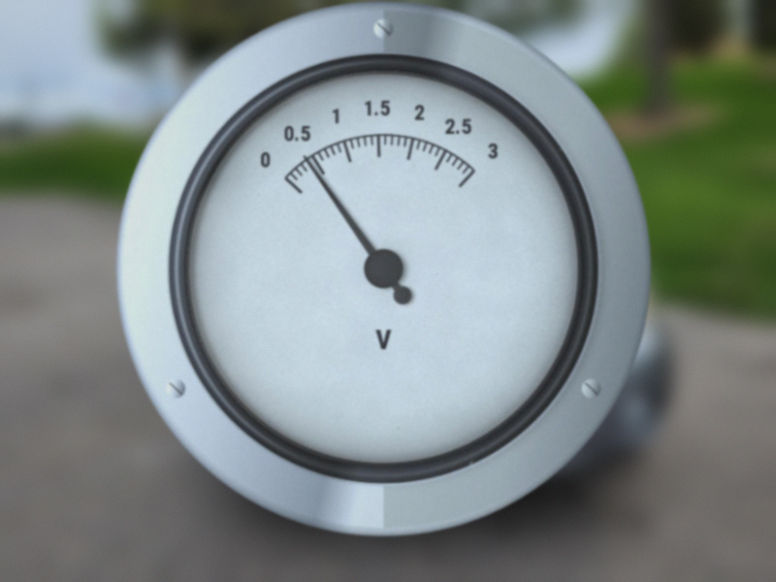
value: {"value": 0.4, "unit": "V"}
